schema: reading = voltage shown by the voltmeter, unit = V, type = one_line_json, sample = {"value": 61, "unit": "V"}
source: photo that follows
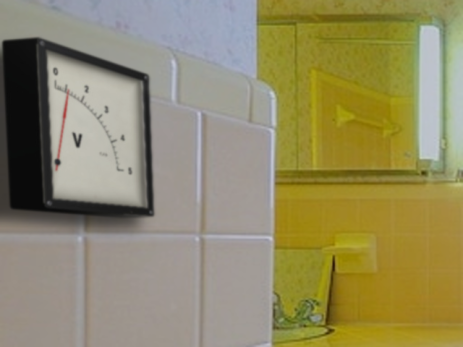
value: {"value": 1, "unit": "V"}
